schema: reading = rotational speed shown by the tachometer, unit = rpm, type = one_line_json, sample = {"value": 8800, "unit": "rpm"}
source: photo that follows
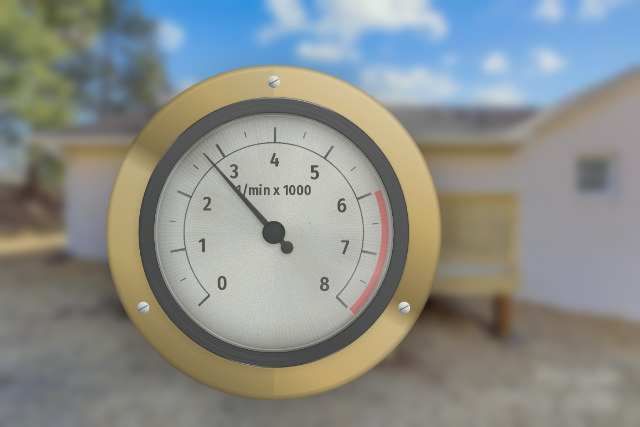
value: {"value": 2750, "unit": "rpm"}
